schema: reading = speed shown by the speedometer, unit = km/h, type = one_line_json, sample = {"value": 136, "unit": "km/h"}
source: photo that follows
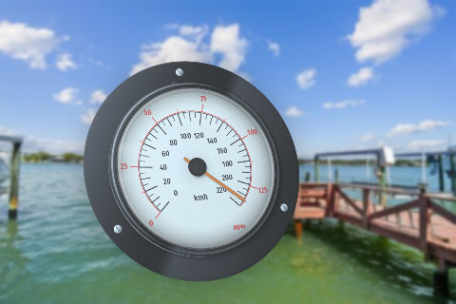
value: {"value": 215, "unit": "km/h"}
